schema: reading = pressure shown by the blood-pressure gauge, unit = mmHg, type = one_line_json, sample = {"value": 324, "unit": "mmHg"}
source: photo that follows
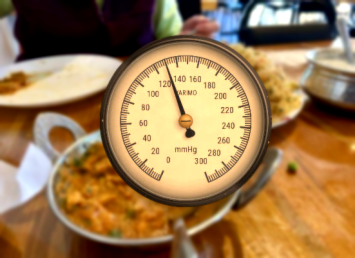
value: {"value": 130, "unit": "mmHg"}
